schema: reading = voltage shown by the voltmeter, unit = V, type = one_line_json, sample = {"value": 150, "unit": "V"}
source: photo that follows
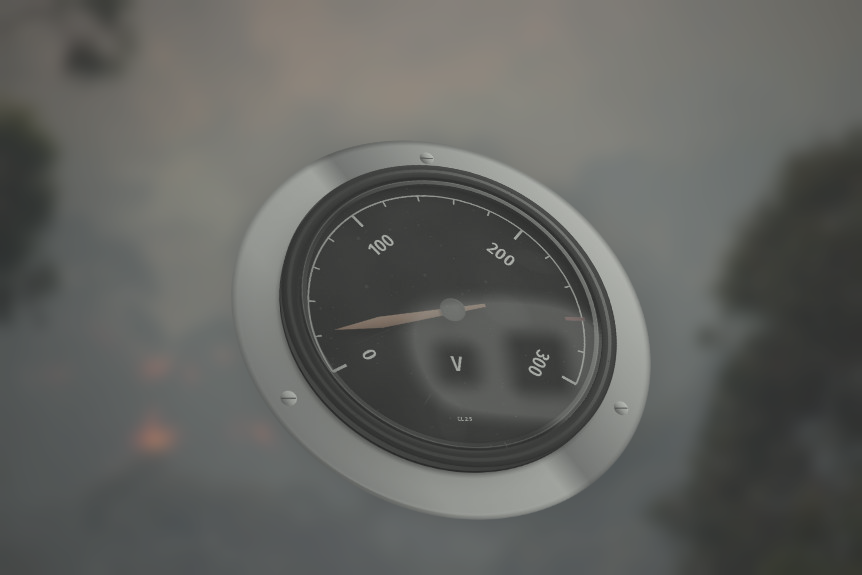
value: {"value": 20, "unit": "V"}
